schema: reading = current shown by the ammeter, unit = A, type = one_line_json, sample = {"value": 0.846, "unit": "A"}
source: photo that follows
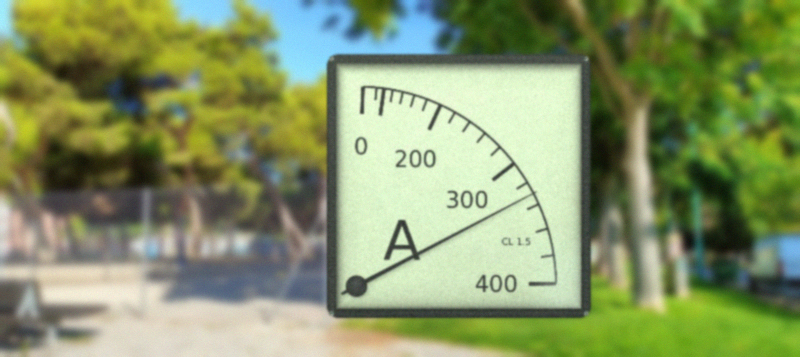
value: {"value": 330, "unit": "A"}
